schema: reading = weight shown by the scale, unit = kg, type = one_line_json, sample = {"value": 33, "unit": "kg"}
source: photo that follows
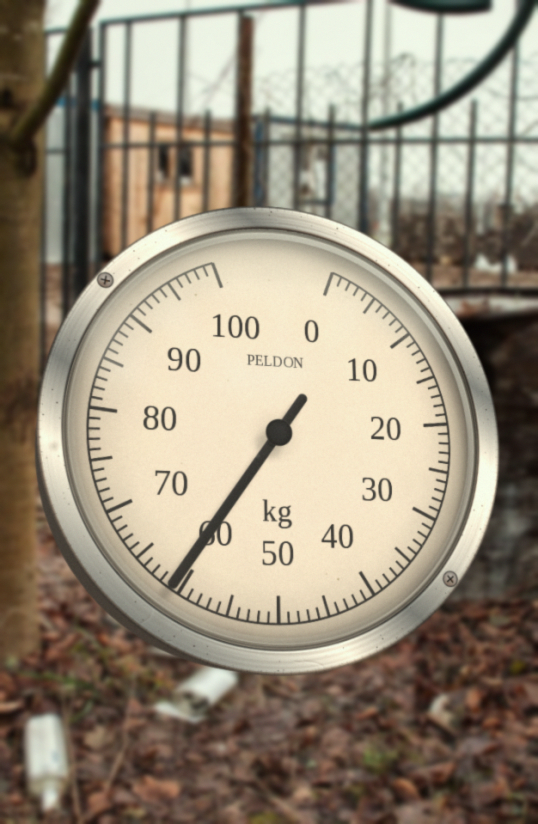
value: {"value": 61, "unit": "kg"}
